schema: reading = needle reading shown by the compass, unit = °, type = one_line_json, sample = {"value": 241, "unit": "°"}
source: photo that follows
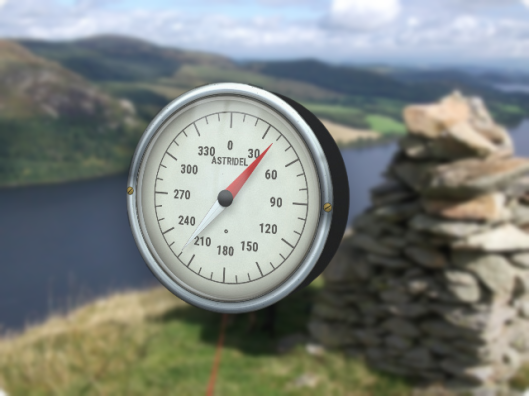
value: {"value": 40, "unit": "°"}
